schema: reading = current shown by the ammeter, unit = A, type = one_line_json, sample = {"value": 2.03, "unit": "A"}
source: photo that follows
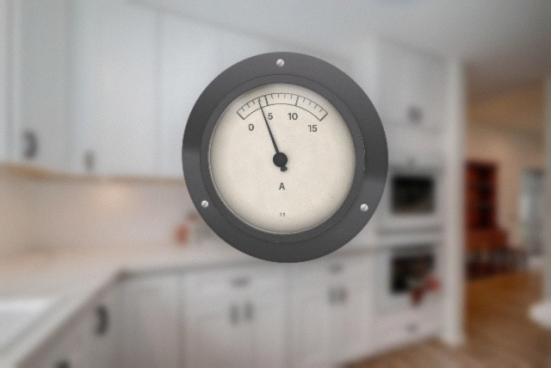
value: {"value": 4, "unit": "A"}
